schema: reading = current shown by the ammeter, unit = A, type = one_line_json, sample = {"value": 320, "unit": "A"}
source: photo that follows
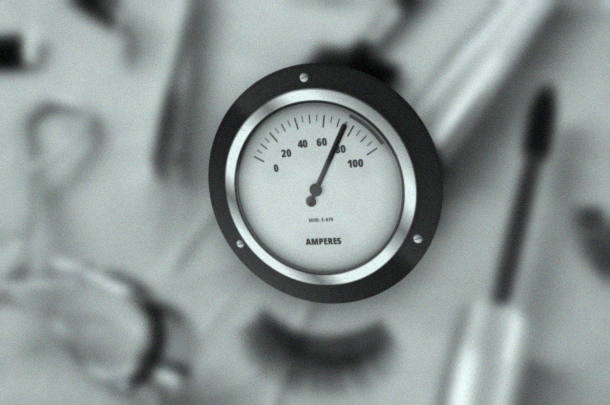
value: {"value": 75, "unit": "A"}
